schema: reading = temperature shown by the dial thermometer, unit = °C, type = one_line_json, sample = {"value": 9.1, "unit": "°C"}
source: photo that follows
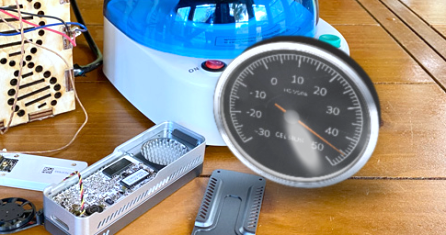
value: {"value": 45, "unit": "°C"}
